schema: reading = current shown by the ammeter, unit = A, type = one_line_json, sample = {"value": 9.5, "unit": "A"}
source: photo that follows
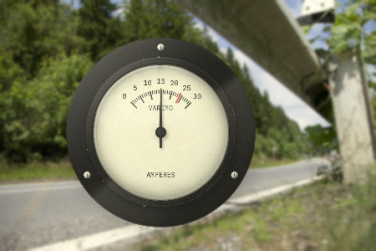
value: {"value": 15, "unit": "A"}
